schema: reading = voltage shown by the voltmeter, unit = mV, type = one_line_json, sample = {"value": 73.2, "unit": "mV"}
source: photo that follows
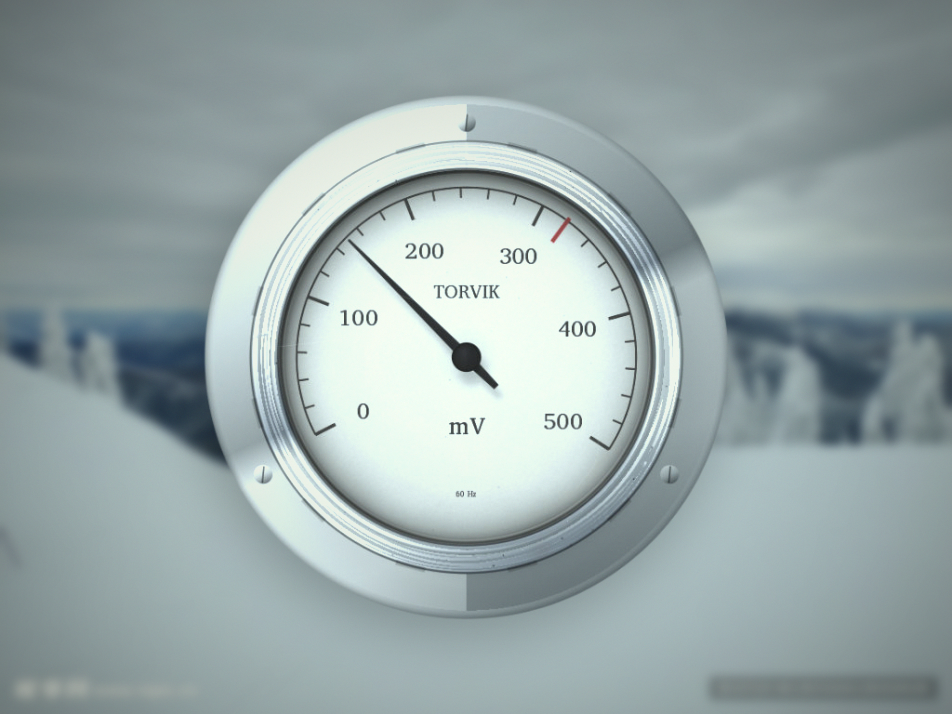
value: {"value": 150, "unit": "mV"}
